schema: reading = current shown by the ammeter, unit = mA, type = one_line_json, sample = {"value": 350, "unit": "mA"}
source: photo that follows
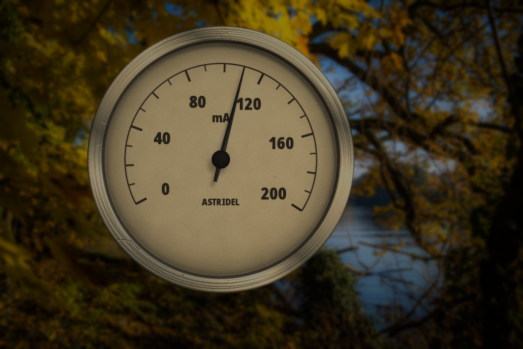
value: {"value": 110, "unit": "mA"}
